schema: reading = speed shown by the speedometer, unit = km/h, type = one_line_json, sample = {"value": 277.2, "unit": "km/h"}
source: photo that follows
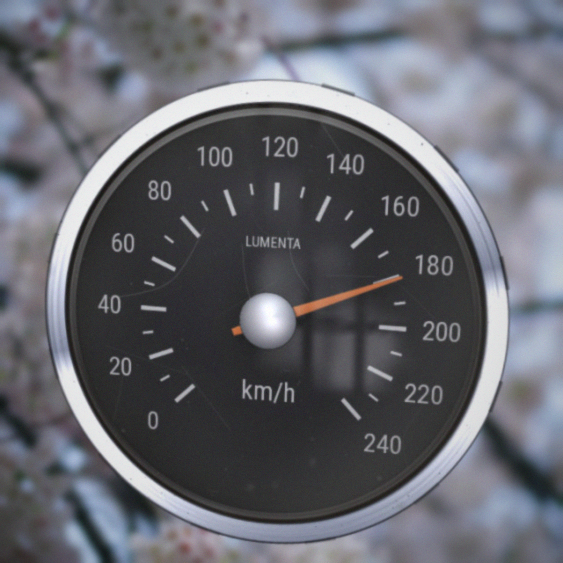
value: {"value": 180, "unit": "km/h"}
